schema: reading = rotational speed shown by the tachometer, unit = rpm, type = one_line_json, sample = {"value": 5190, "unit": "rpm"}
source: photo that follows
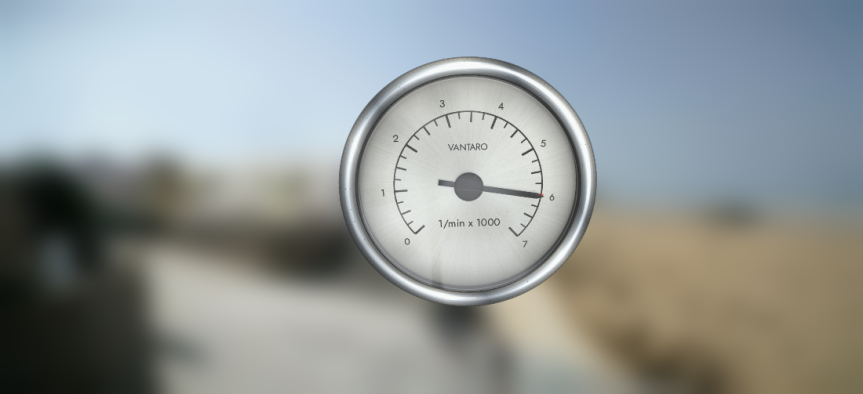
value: {"value": 6000, "unit": "rpm"}
